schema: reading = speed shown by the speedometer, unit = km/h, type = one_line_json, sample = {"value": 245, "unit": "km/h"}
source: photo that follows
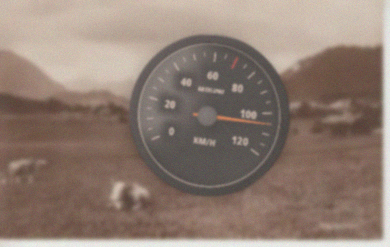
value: {"value": 105, "unit": "km/h"}
